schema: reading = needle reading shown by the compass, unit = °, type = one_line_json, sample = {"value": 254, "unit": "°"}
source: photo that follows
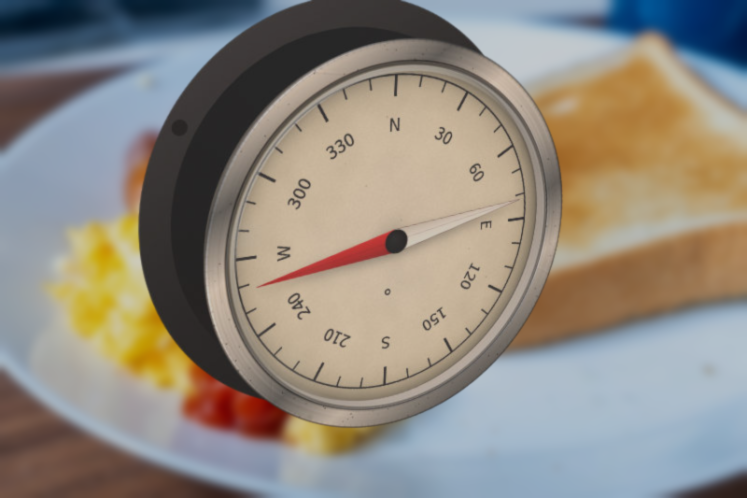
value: {"value": 260, "unit": "°"}
